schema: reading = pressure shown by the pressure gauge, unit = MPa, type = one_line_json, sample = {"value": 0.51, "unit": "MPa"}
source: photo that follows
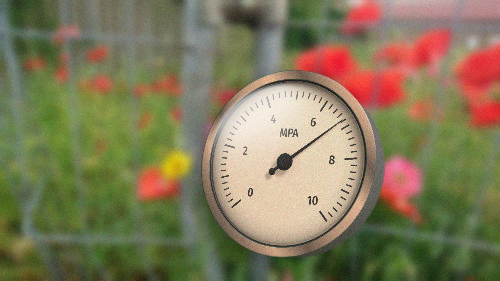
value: {"value": 6.8, "unit": "MPa"}
